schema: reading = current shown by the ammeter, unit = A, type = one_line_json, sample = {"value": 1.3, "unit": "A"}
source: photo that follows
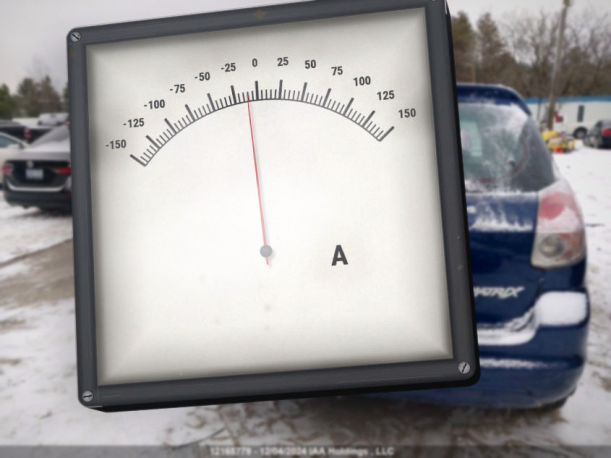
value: {"value": -10, "unit": "A"}
